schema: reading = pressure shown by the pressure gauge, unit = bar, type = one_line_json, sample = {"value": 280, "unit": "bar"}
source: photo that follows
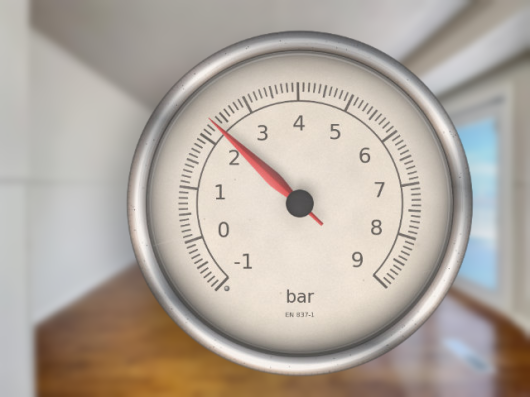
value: {"value": 2.3, "unit": "bar"}
